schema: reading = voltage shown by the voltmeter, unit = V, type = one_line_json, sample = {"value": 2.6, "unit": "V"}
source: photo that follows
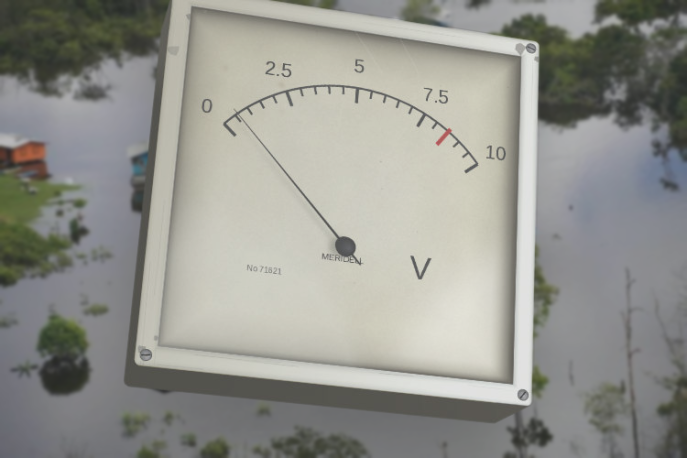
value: {"value": 0.5, "unit": "V"}
